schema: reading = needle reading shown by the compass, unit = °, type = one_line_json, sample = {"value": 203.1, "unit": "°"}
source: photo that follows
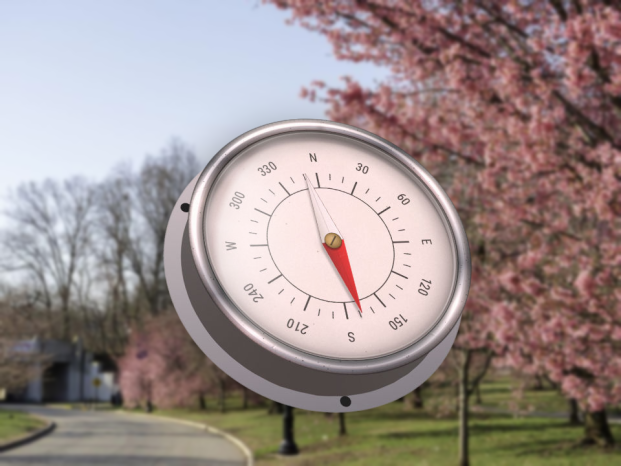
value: {"value": 170, "unit": "°"}
